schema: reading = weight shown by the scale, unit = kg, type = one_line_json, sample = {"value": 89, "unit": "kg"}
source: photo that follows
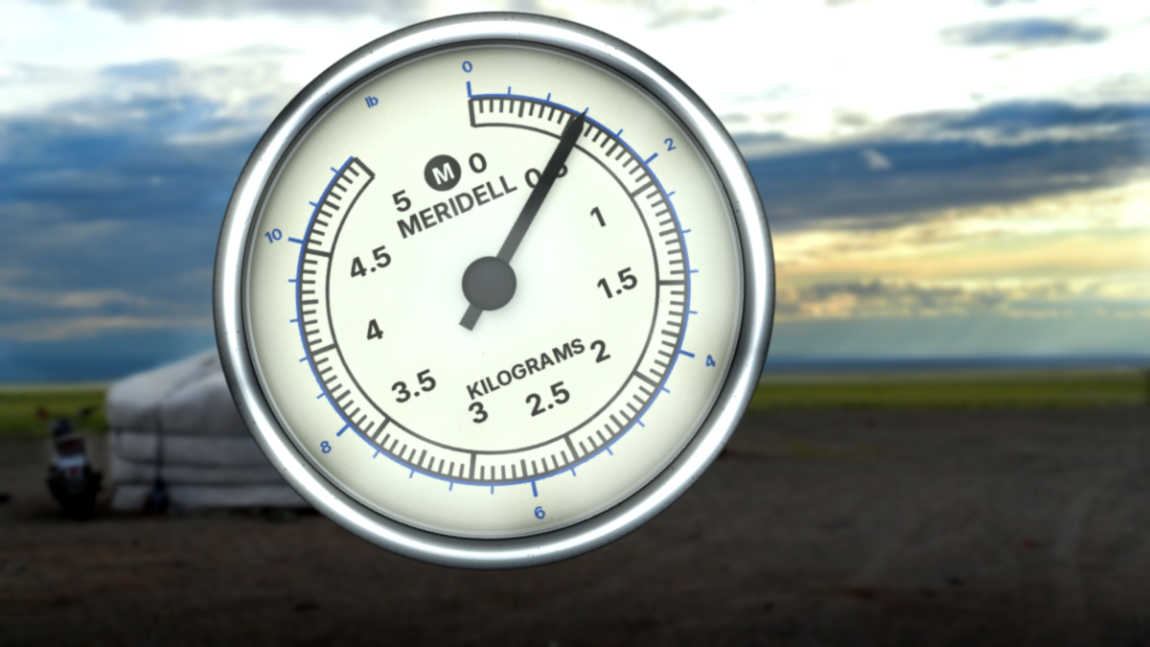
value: {"value": 0.55, "unit": "kg"}
